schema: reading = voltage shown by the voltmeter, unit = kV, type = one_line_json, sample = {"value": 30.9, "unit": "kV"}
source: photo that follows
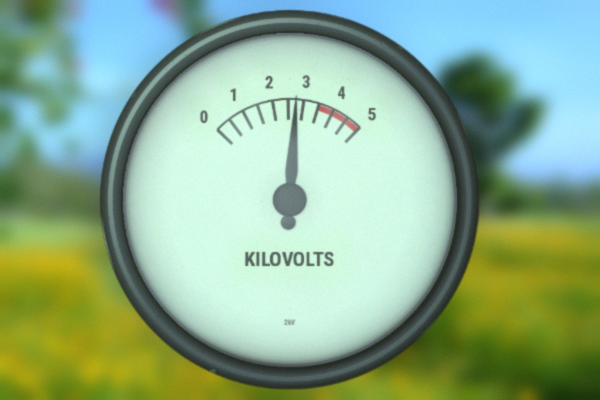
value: {"value": 2.75, "unit": "kV"}
